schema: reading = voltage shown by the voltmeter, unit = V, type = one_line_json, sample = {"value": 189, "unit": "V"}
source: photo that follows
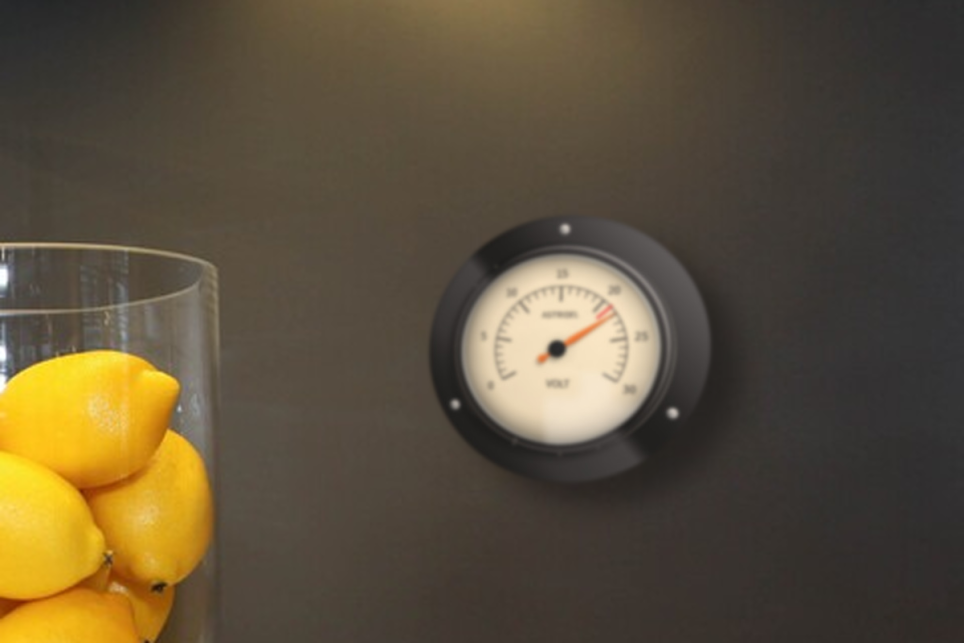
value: {"value": 22, "unit": "V"}
